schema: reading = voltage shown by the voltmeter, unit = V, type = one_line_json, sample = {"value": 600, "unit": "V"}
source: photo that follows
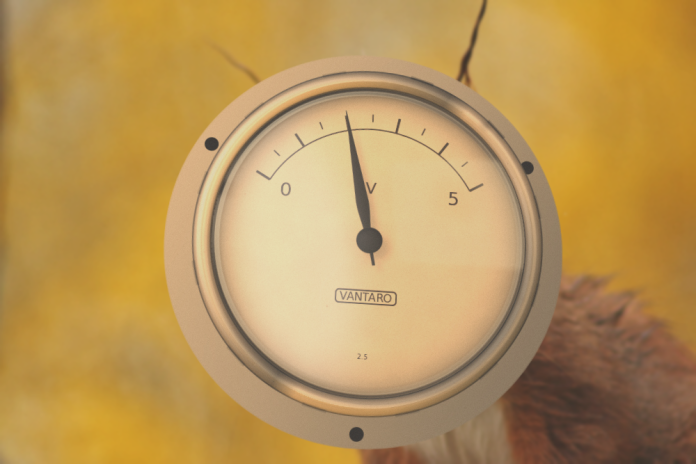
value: {"value": 2, "unit": "V"}
